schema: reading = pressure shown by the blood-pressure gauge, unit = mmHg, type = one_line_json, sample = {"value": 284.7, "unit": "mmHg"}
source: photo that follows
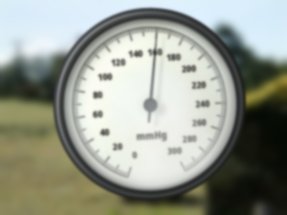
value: {"value": 160, "unit": "mmHg"}
